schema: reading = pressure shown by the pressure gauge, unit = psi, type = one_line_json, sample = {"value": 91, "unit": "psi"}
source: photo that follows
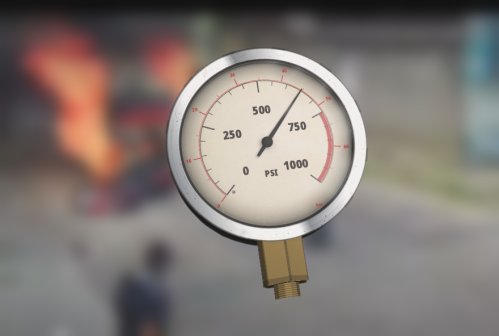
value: {"value": 650, "unit": "psi"}
